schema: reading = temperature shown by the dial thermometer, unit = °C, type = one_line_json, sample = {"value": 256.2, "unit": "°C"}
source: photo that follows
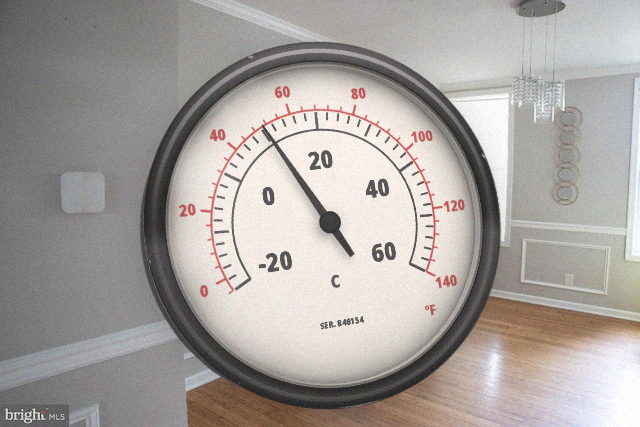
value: {"value": 10, "unit": "°C"}
